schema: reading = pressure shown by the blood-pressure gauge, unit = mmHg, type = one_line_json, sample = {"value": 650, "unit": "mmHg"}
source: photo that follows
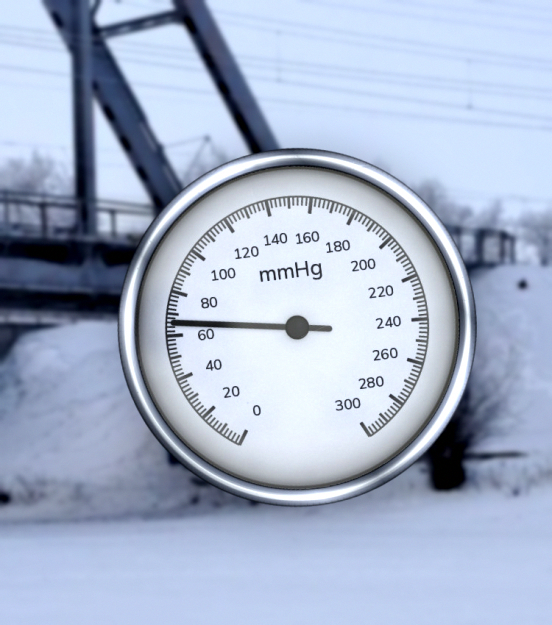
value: {"value": 66, "unit": "mmHg"}
